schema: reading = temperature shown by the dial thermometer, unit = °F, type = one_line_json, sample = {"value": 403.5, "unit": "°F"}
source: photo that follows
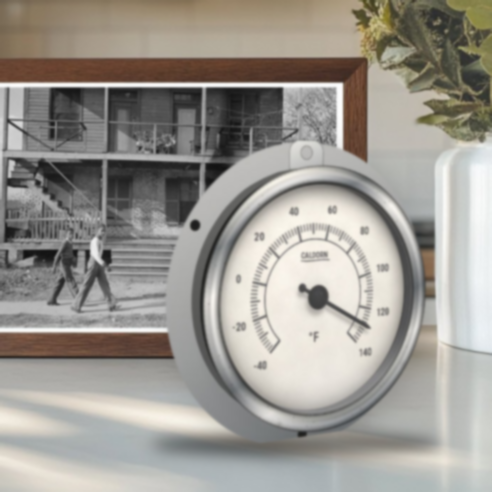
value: {"value": 130, "unit": "°F"}
